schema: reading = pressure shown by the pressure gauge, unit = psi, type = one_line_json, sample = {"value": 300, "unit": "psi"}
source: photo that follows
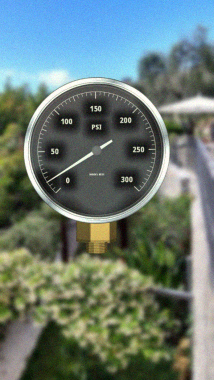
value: {"value": 15, "unit": "psi"}
